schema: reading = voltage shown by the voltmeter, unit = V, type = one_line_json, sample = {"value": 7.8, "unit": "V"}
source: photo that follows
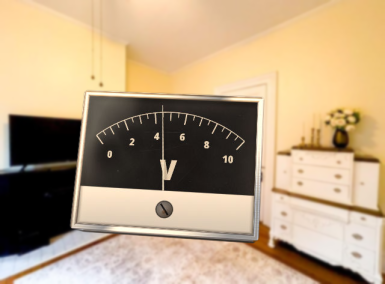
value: {"value": 4.5, "unit": "V"}
